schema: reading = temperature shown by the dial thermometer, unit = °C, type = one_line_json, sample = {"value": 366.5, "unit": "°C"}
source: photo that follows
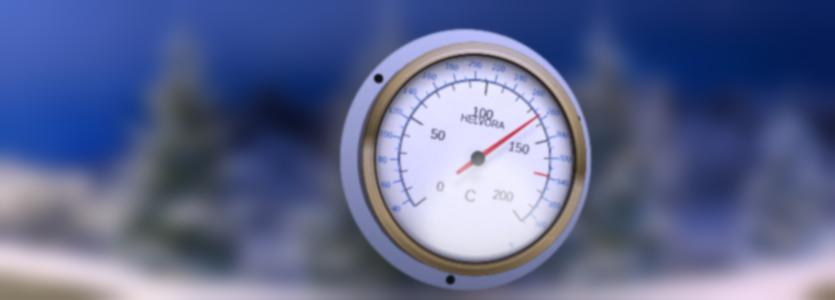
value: {"value": 135, "unit": "°C"}
